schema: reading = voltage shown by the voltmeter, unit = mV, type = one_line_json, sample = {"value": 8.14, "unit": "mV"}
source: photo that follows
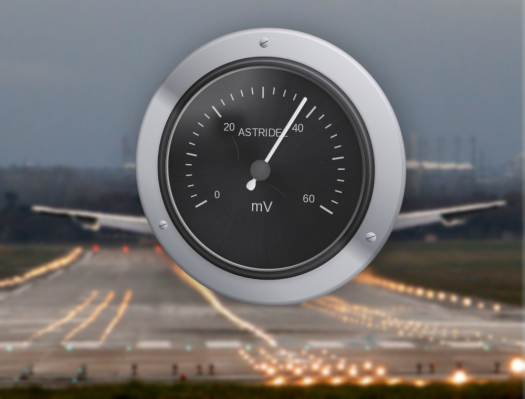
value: {"value": 38, "unit": "mV"}
